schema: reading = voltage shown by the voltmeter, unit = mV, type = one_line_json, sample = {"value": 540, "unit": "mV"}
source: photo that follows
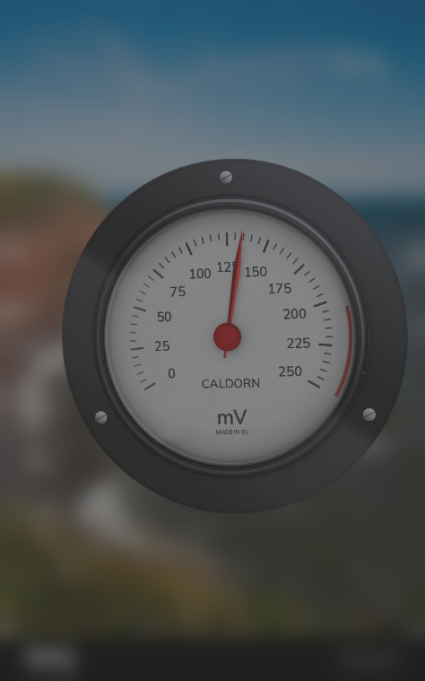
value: {"value": 135, "unit": "mV"}
